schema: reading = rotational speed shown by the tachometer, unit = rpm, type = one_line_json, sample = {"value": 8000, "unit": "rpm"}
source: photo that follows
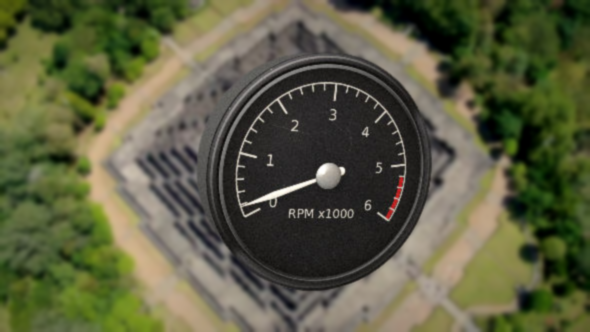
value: {"value": 200, "unit": "rpm"}
